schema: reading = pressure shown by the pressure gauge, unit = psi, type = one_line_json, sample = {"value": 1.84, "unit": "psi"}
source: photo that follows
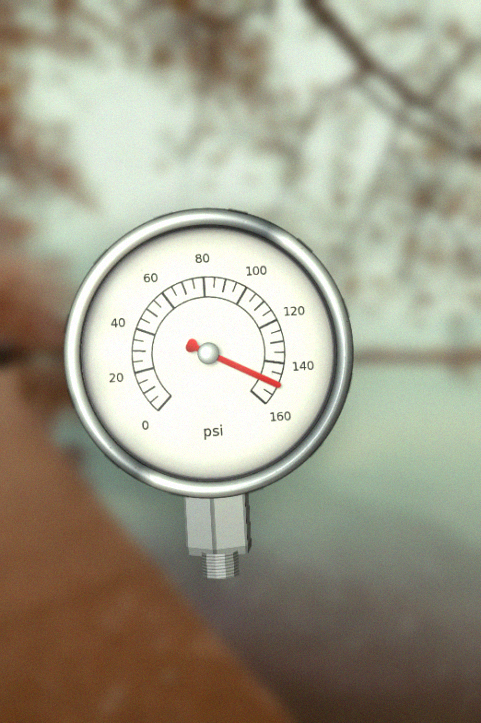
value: {"value": 150, "unit": "psi"}
